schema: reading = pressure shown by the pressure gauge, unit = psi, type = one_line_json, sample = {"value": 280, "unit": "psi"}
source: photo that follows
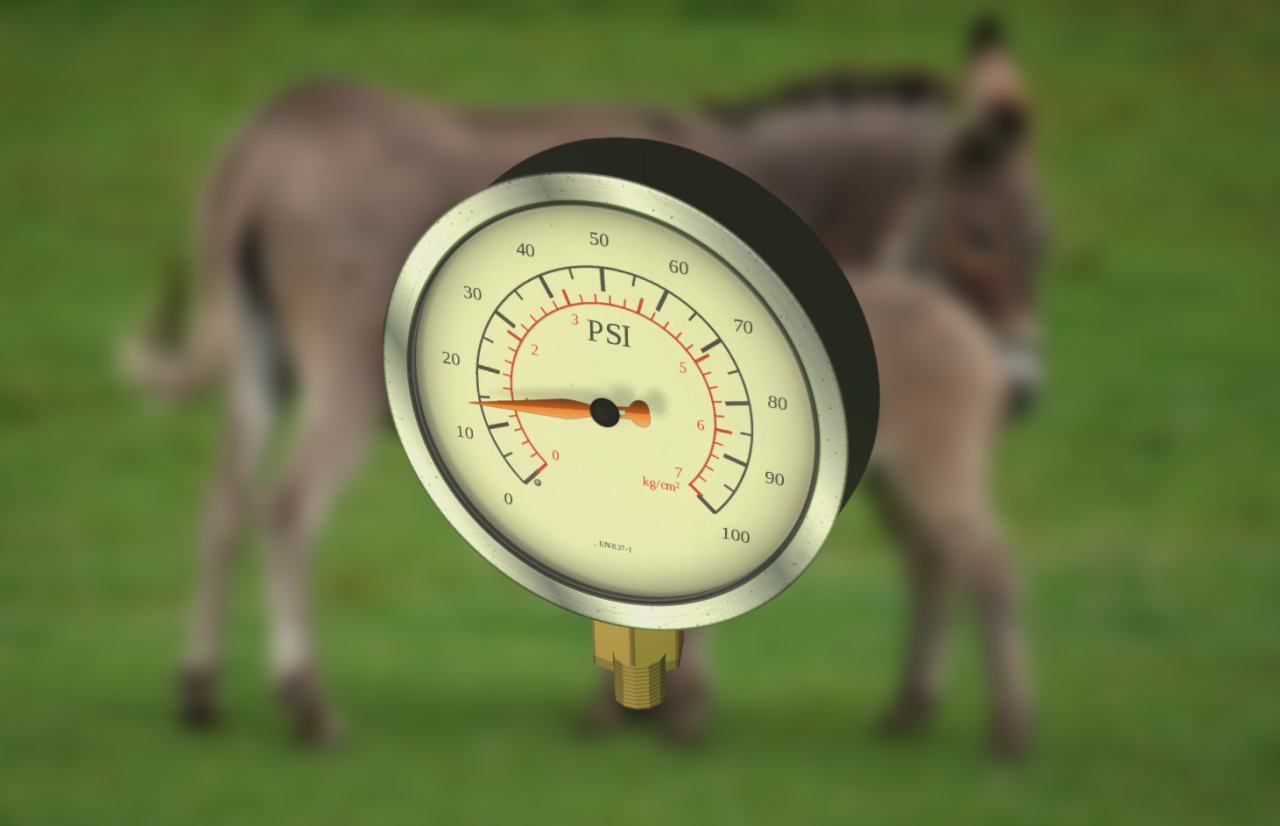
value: {"value": 15, "unit": "psi"}
